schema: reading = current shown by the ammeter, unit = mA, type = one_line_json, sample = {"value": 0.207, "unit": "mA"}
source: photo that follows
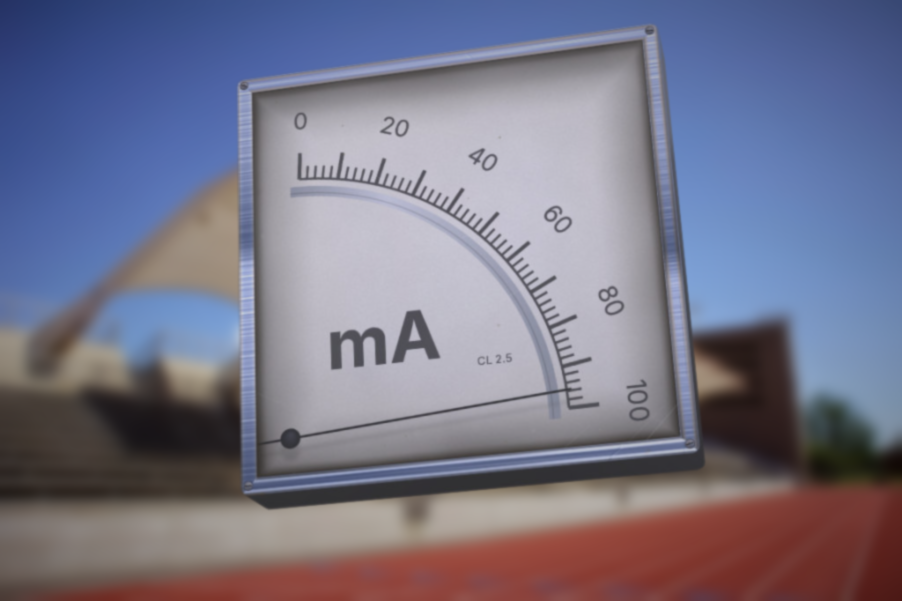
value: {"value": 96, "unit": "mA"}
